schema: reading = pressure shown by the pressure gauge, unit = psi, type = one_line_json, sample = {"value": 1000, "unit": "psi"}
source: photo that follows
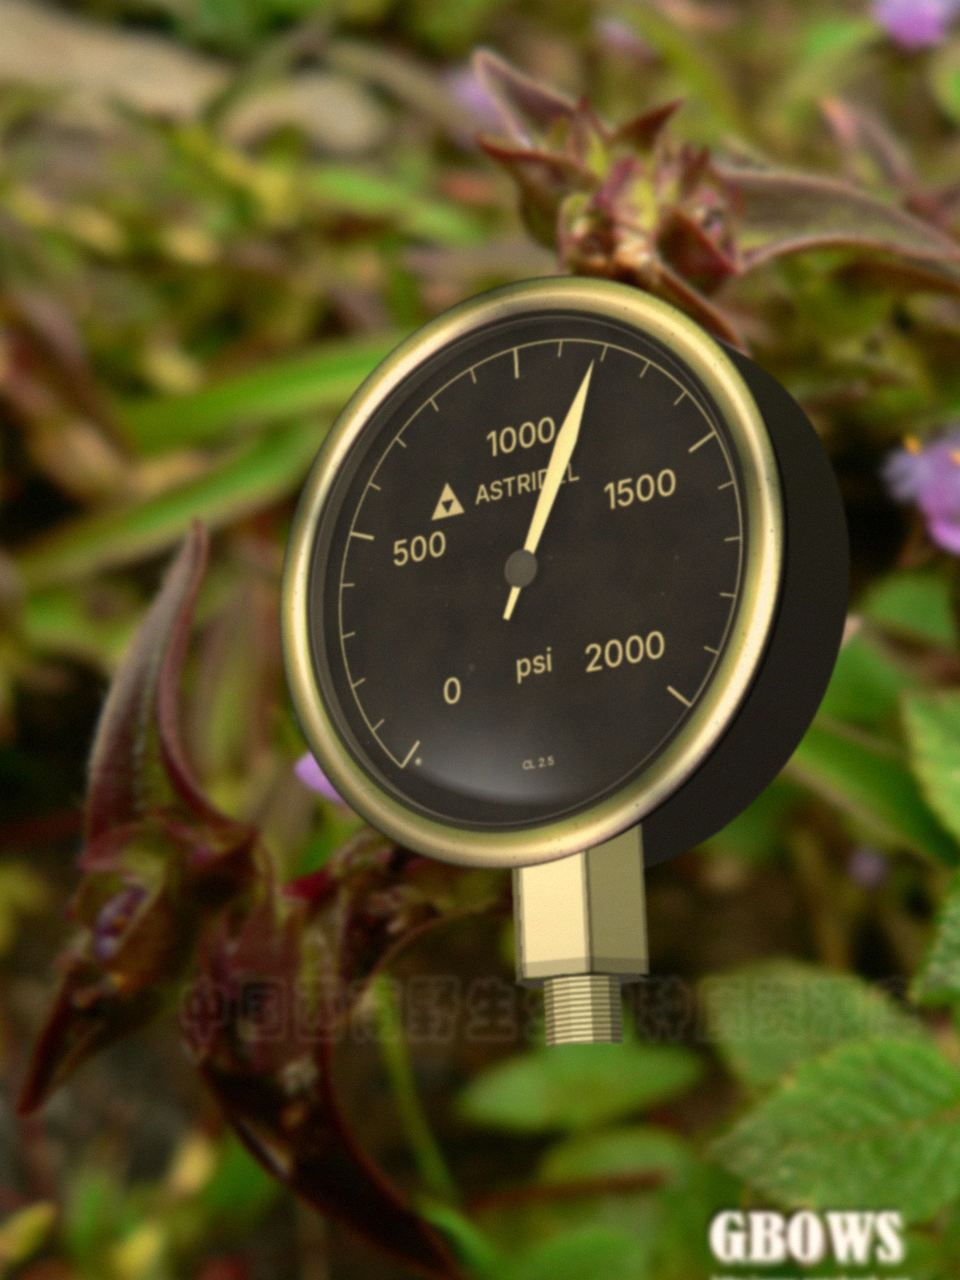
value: {"value": 1200, "unit": "psi"}
